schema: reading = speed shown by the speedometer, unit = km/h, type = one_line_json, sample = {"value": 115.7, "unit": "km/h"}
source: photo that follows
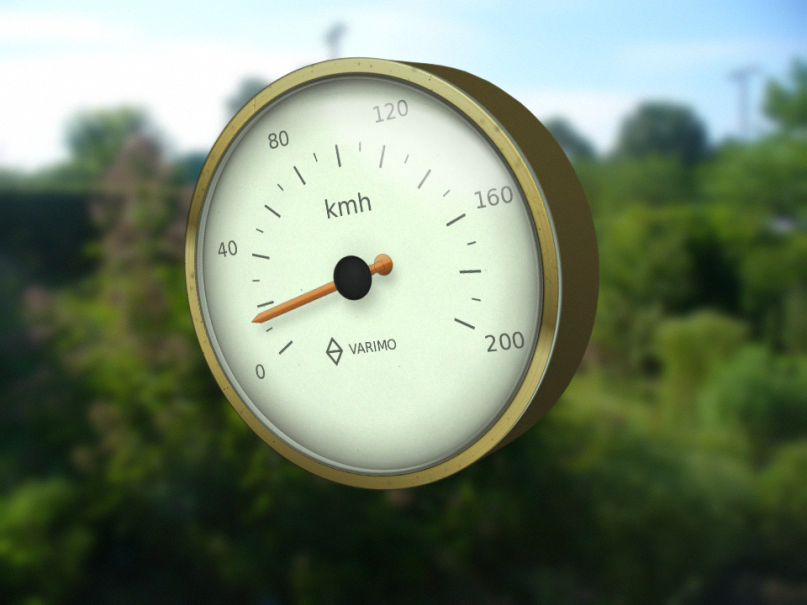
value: {"value": 15, "unit": "km/h"}
